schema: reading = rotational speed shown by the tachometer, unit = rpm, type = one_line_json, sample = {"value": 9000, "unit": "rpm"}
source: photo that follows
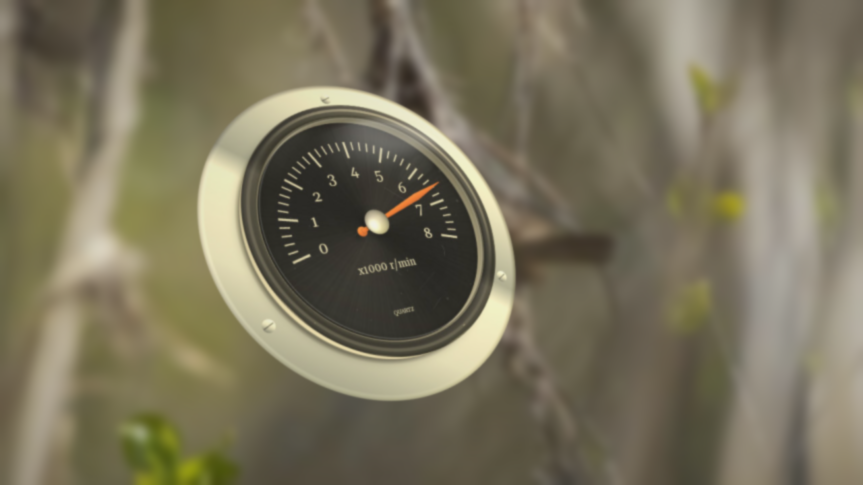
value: {"value": 6600, "unit": "rpm"}
